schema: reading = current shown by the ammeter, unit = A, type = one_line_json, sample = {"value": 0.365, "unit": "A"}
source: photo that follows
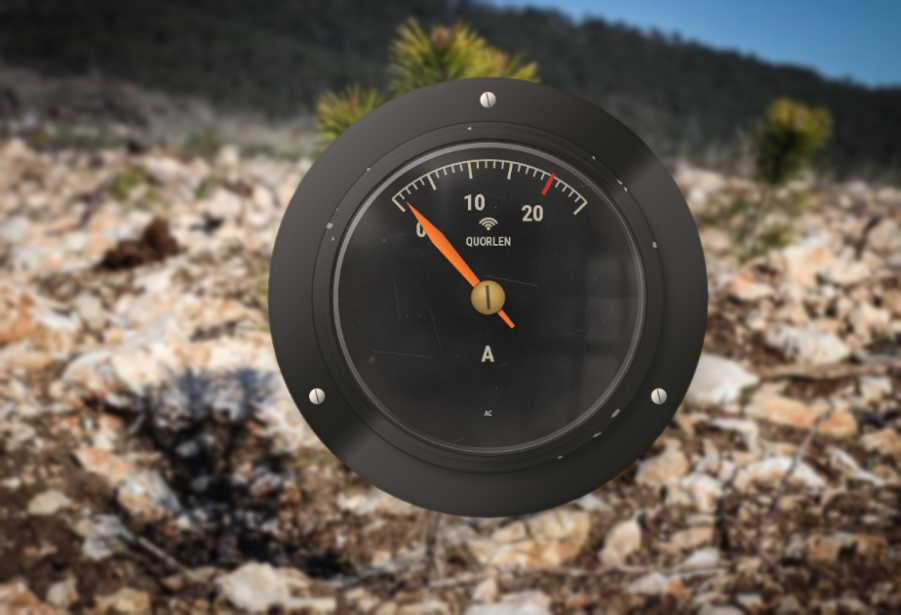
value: {"value": 1, "unit": "A"}
